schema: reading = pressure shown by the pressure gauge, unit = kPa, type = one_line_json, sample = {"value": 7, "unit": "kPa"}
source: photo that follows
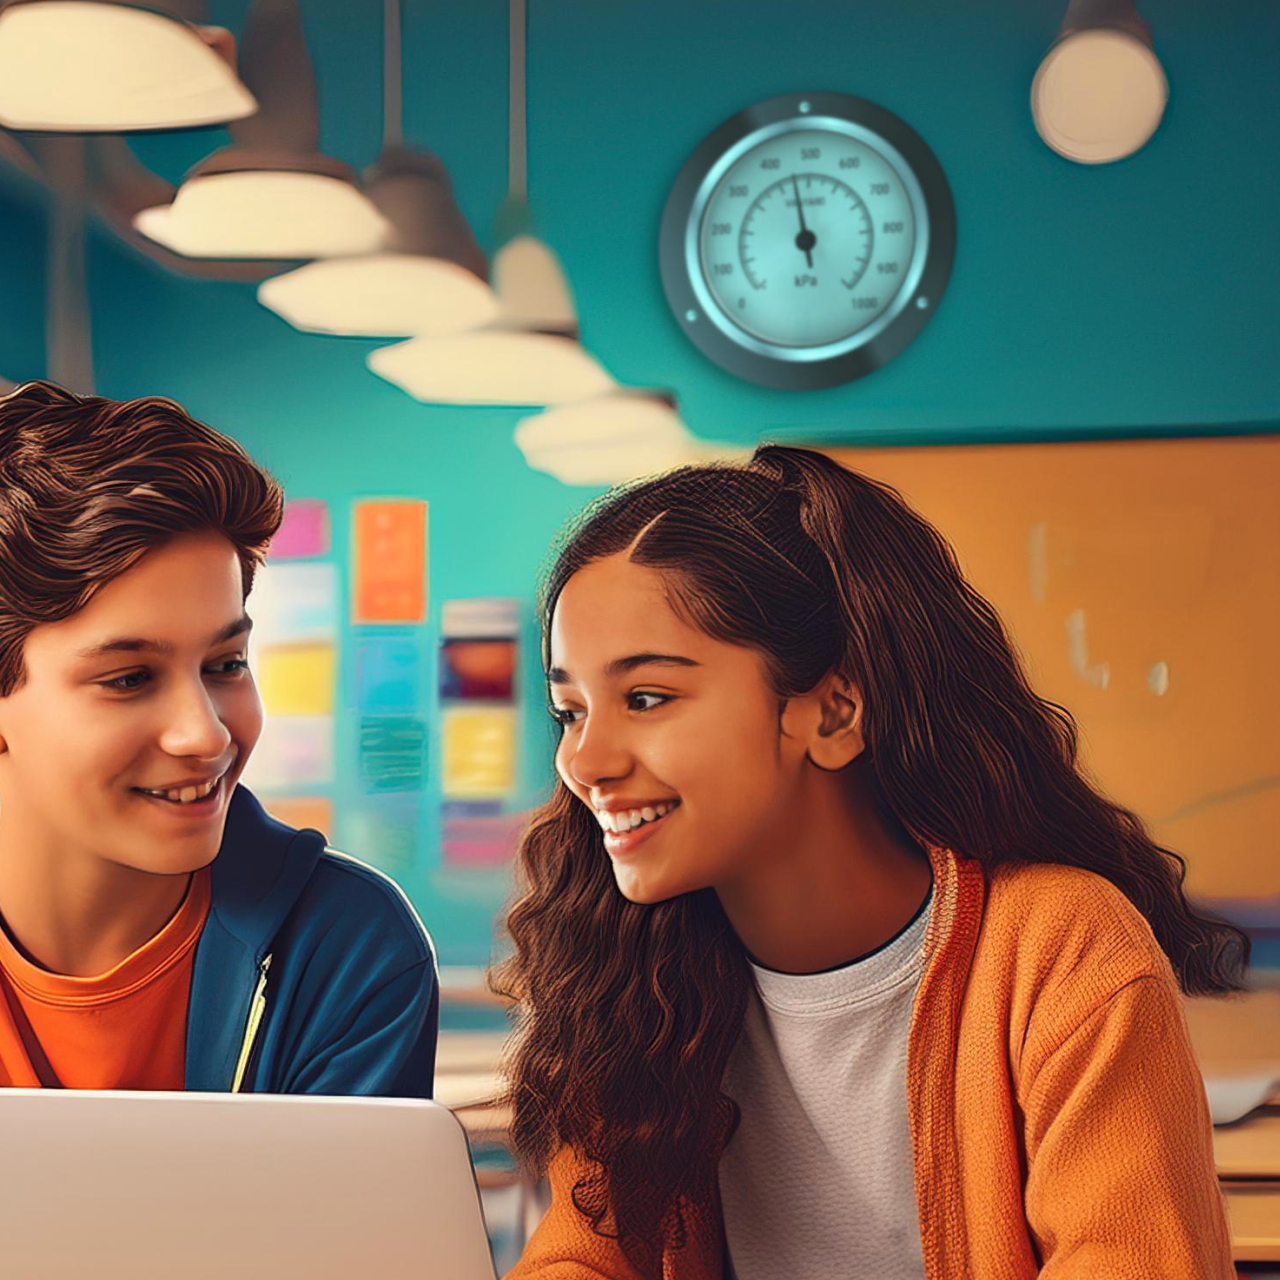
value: {"value": 450, "unit": "kPa"}
